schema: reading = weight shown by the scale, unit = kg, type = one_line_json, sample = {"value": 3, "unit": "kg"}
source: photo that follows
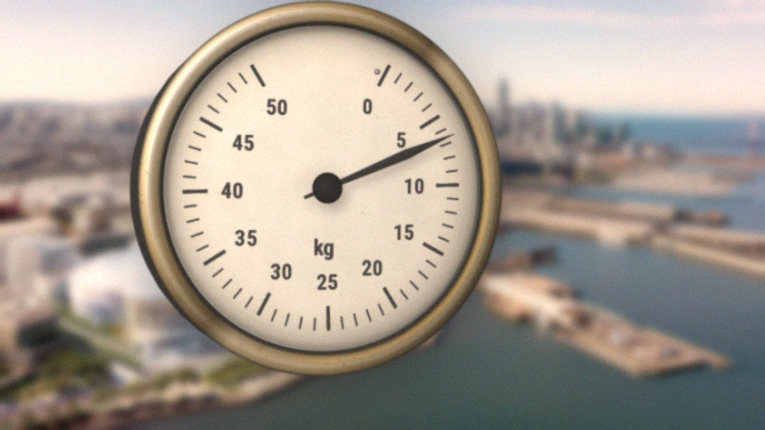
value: {"value": 6.5, "unit": "kg"}
